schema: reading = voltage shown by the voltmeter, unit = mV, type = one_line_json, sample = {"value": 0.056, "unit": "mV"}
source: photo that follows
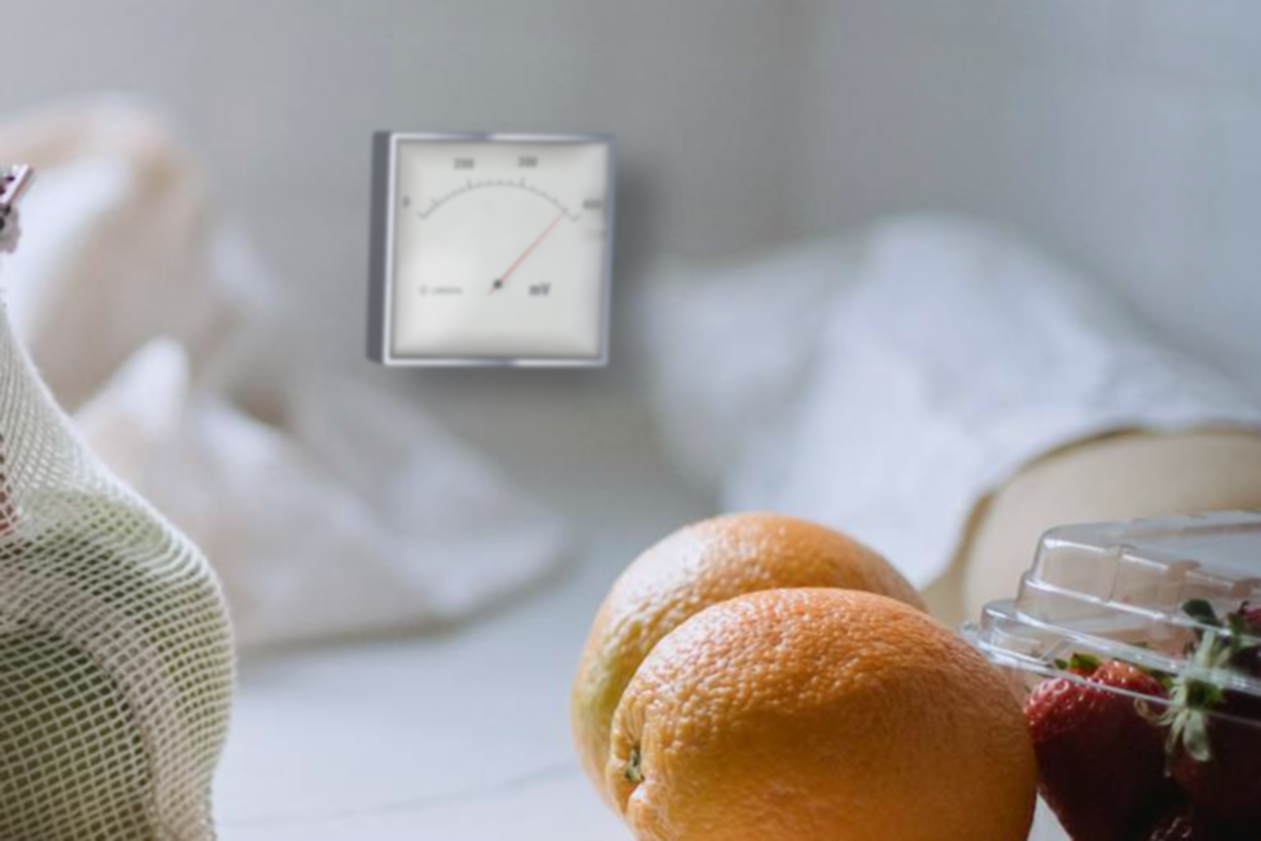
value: {"value": 380, "unit": "mV"}
